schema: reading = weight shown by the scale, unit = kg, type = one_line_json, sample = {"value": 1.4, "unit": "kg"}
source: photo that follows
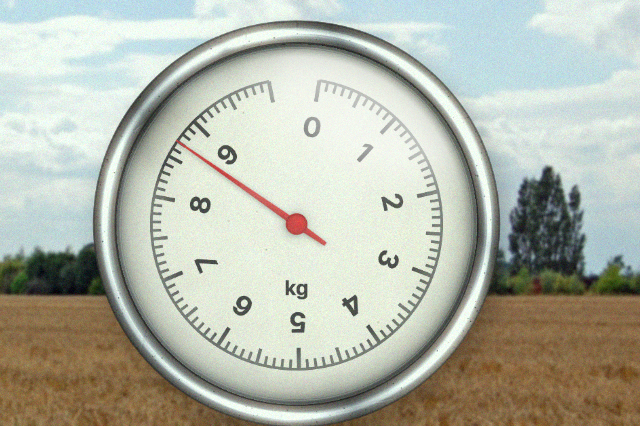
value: {"value": 8.7, "unit": "kg"}
